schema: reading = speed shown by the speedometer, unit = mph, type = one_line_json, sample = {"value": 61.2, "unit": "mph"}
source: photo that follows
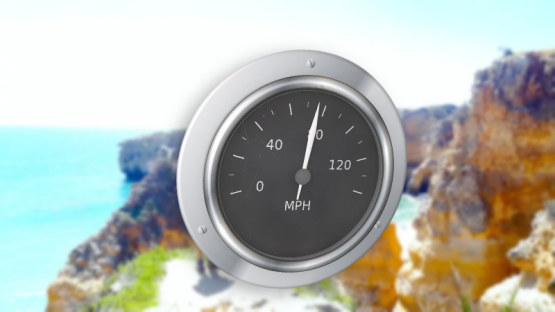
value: {"value": 75, "unit": "mph"}
